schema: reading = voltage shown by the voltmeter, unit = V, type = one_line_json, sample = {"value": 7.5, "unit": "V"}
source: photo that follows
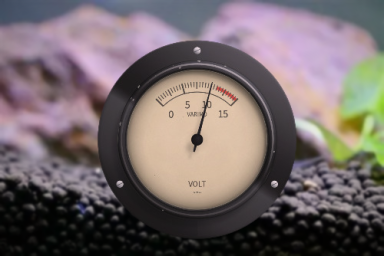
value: {"value": 10, "unit": "V"}
